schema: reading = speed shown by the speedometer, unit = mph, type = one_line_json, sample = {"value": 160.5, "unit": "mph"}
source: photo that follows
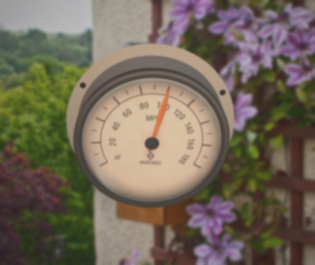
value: {"value": 100, "unit": "mph"}
